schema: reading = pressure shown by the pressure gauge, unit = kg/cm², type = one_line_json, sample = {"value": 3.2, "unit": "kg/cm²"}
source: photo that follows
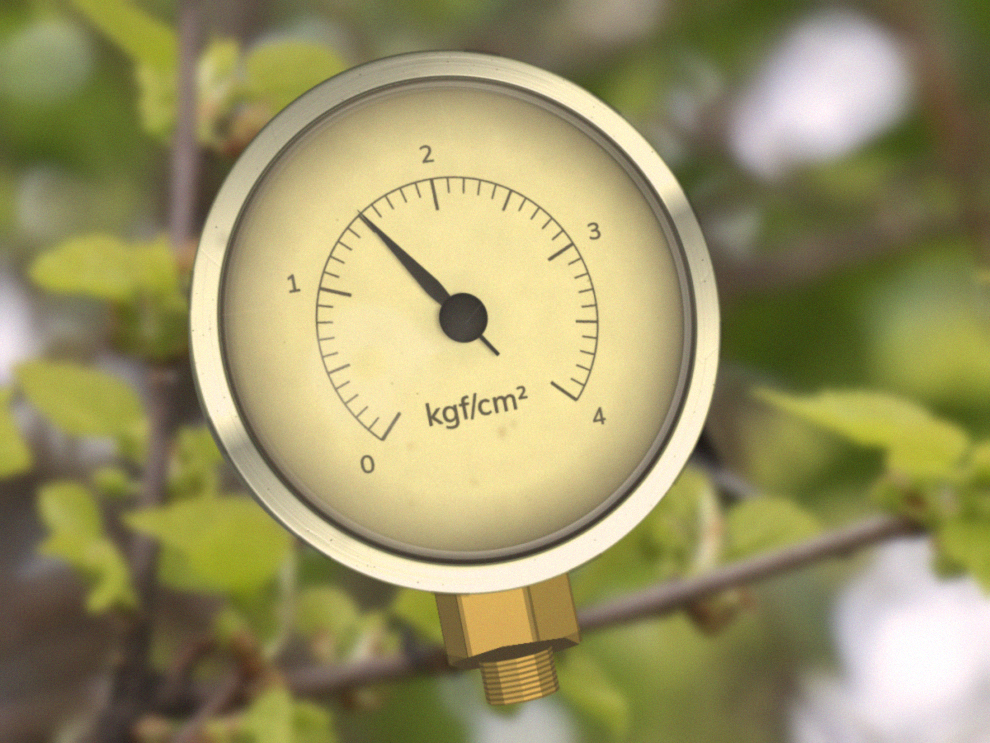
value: {"value": 1.5, "unit": "kg/cm²"}
